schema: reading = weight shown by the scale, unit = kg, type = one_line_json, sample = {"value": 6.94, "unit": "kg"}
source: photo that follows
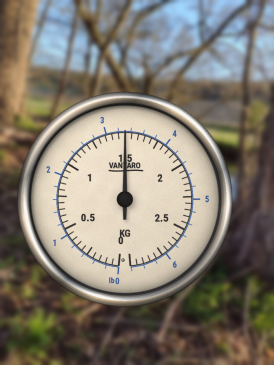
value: {"value": 1.5, "unit": "kg"}
